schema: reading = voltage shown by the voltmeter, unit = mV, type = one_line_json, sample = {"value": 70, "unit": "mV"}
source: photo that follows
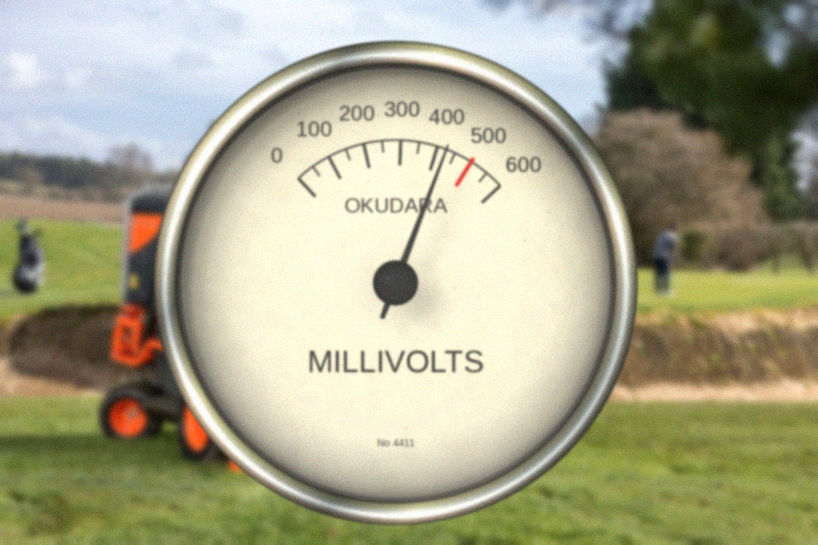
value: {"value": 425, "unit": "mV"}
